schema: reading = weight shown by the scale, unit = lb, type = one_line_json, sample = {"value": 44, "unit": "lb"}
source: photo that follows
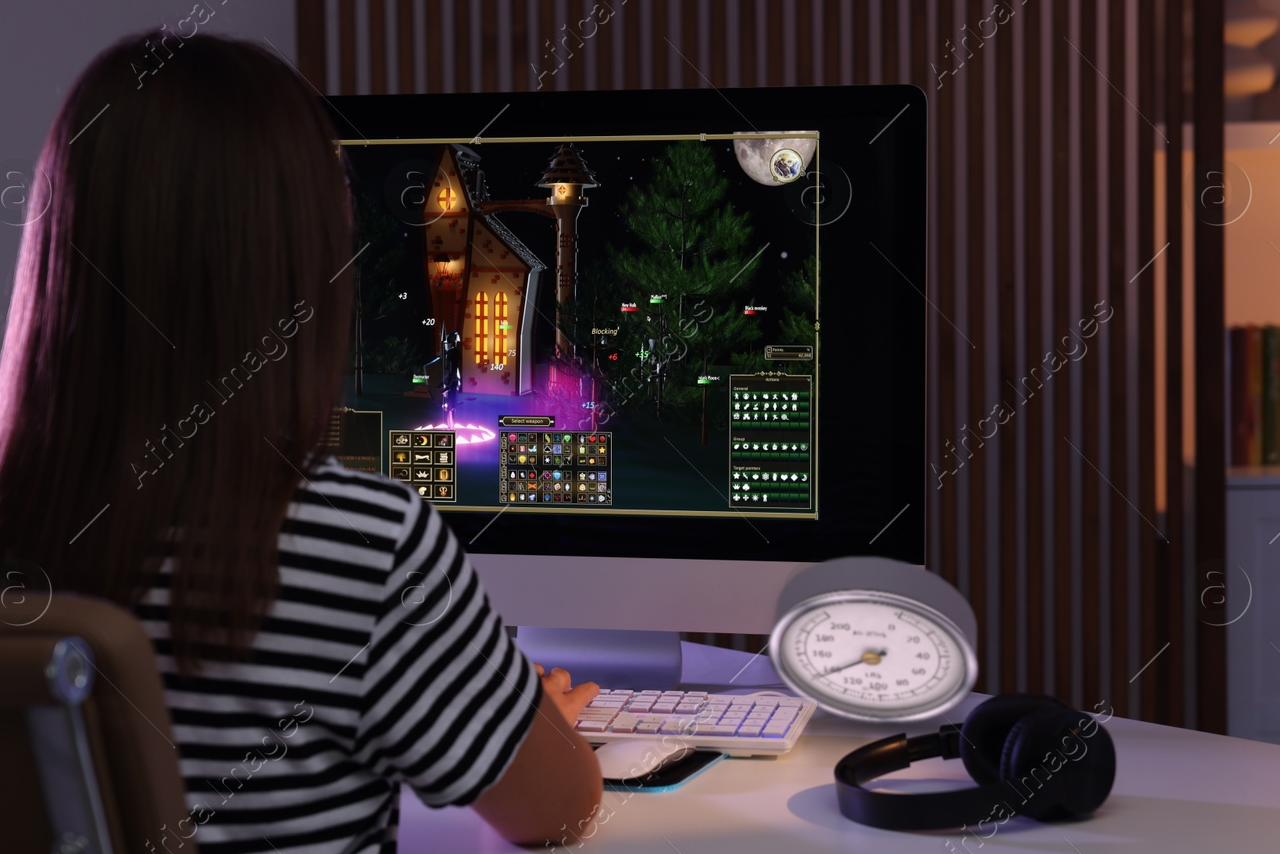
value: {"value": 140, "unit": "lb"}
